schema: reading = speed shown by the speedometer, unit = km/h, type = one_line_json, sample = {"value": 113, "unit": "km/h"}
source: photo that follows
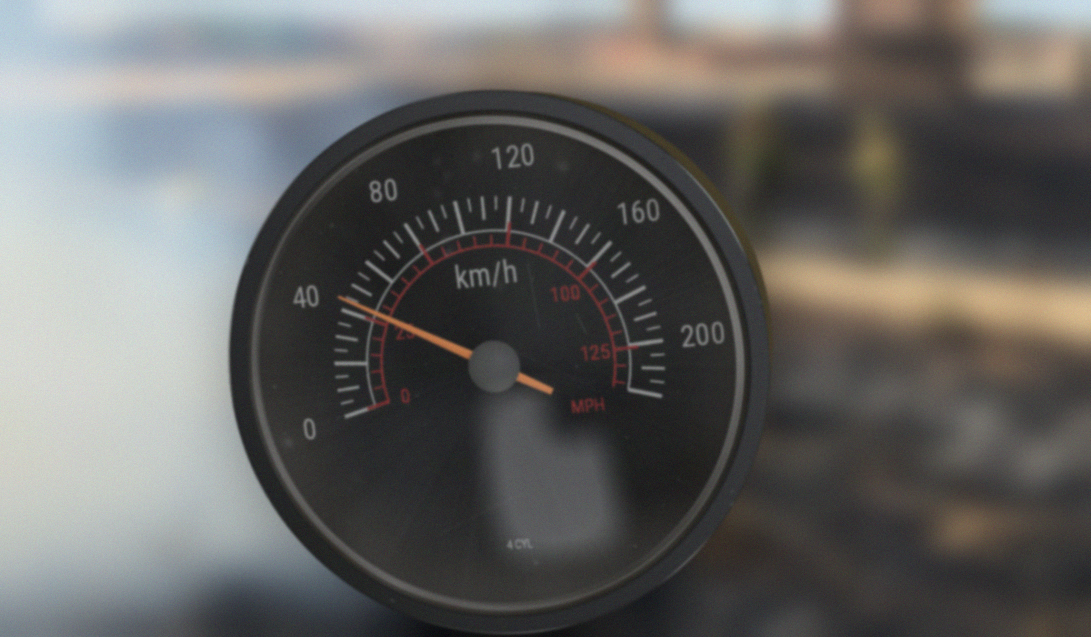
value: {"value": 45, "unit": "km/h"}
